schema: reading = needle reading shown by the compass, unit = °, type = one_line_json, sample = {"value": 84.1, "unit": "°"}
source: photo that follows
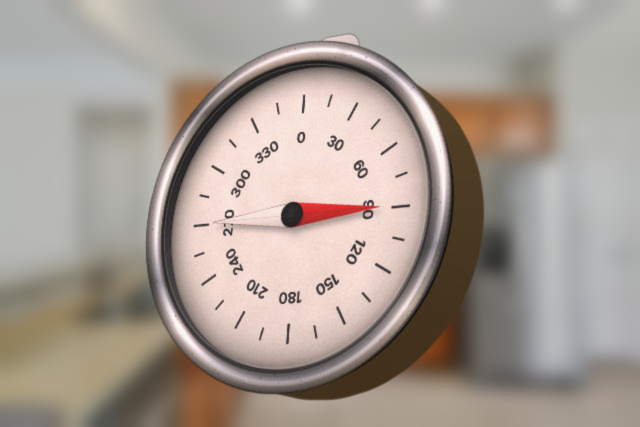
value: {"value": 90, "unit": "°"}
